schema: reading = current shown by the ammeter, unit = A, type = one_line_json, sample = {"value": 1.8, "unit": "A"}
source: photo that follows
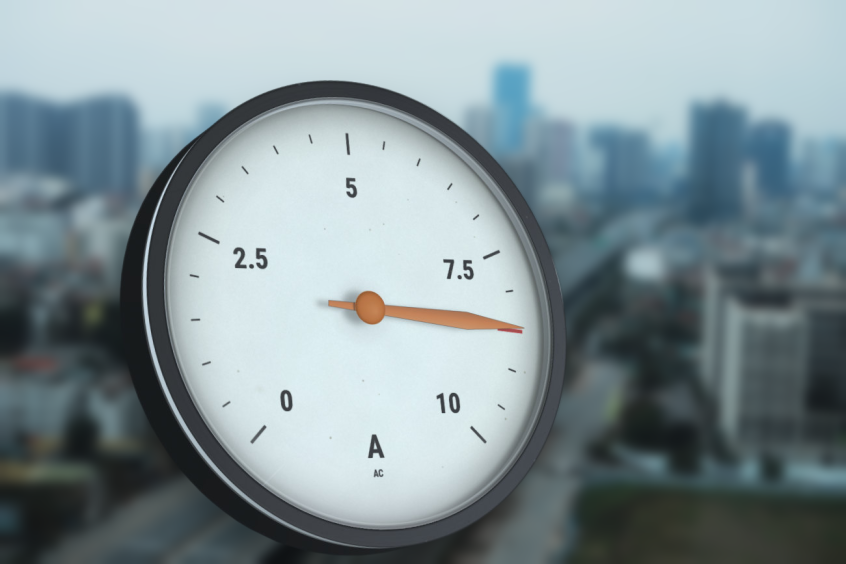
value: {"value": 8.5, "unit": "A"}
